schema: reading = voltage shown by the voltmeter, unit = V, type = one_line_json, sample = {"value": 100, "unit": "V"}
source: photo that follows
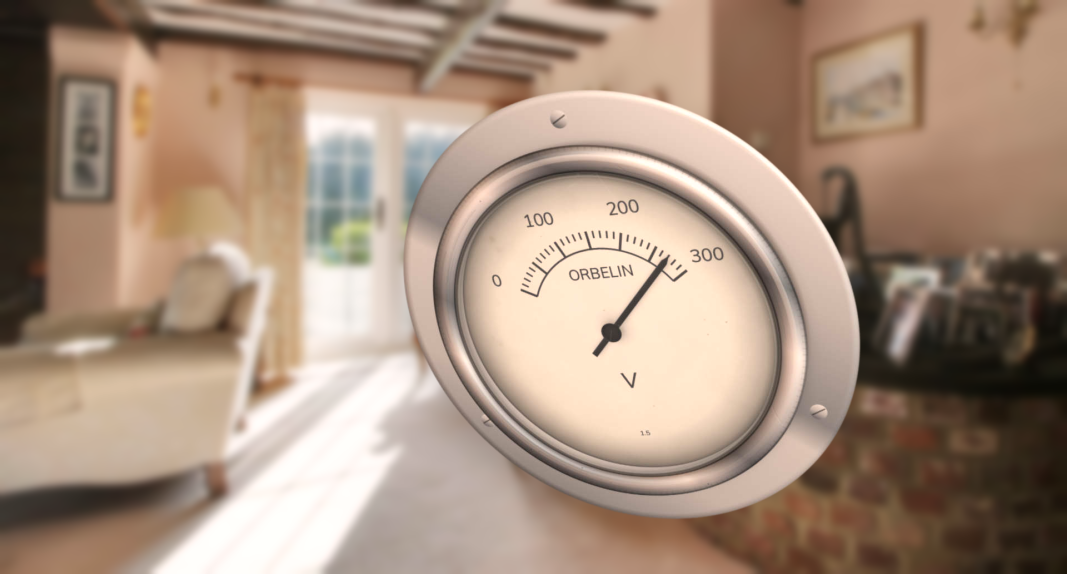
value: {"value": 270, "unit": "V"}
